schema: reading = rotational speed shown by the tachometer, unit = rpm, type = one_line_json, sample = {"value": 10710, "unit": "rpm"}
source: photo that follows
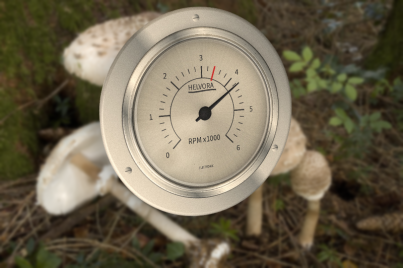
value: {"value": 4200, "unit": "rpm"}
